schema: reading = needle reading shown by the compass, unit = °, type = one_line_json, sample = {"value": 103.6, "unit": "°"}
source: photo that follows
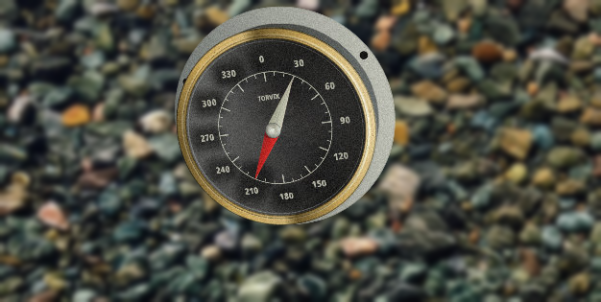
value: {"value": 210, "unit": "°"}
